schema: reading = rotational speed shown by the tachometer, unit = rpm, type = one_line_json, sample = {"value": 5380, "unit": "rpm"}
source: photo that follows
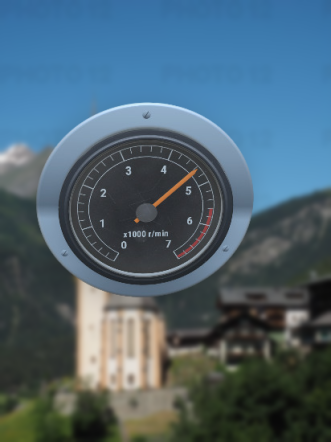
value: {"value": 4600, "unit": "rpm"}
